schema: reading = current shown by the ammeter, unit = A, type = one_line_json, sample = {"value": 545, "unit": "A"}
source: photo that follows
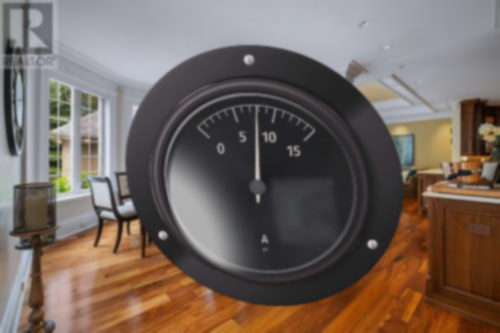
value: {"value": 8, "unit": "A"}
